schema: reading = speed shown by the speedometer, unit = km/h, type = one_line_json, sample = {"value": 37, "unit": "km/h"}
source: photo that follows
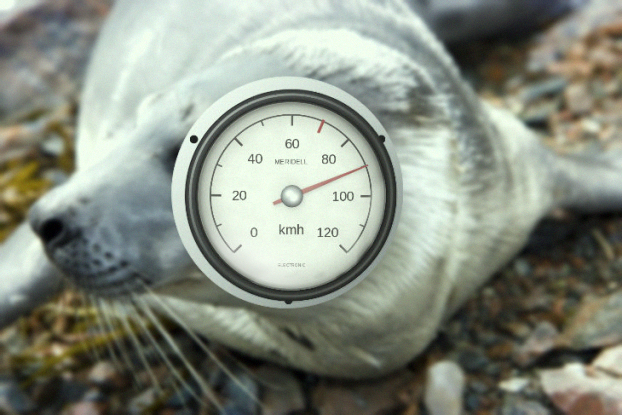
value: {"value": 90, "unit": "km/h"}
